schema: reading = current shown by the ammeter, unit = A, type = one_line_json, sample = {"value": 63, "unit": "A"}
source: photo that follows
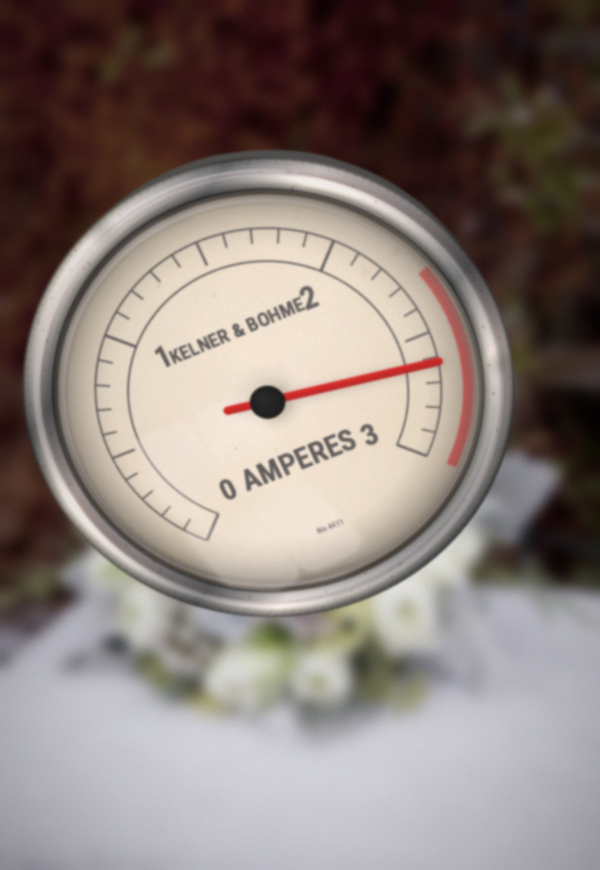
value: {"value": 2.6, "unit": "A"}
